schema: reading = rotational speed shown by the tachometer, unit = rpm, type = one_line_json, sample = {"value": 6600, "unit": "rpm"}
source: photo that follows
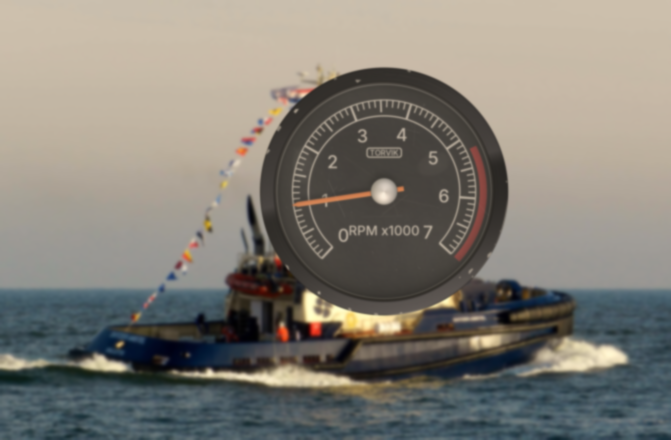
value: {"value": 1000, "unit": "rpm"}
